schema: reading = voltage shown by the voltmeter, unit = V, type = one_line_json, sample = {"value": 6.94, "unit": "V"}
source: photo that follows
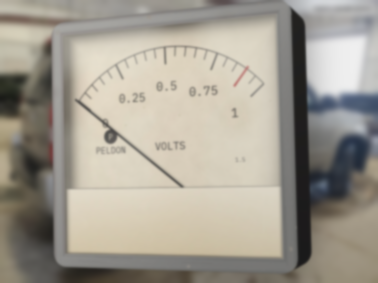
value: {"value": 0, "unit": "V"}
